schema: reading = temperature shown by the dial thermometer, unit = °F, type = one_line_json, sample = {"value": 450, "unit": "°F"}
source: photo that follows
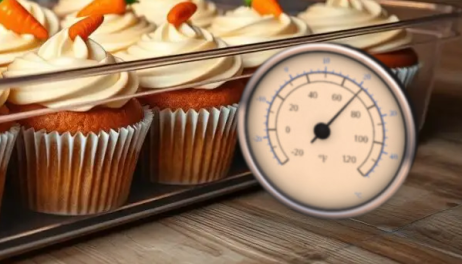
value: {"value": 70, "unit": "°F"}
